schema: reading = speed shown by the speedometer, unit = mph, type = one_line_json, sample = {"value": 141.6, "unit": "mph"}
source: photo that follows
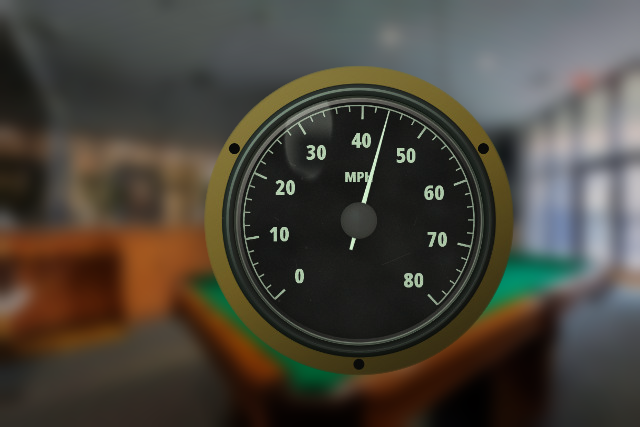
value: {"value": 44, "unit": "mph"}
